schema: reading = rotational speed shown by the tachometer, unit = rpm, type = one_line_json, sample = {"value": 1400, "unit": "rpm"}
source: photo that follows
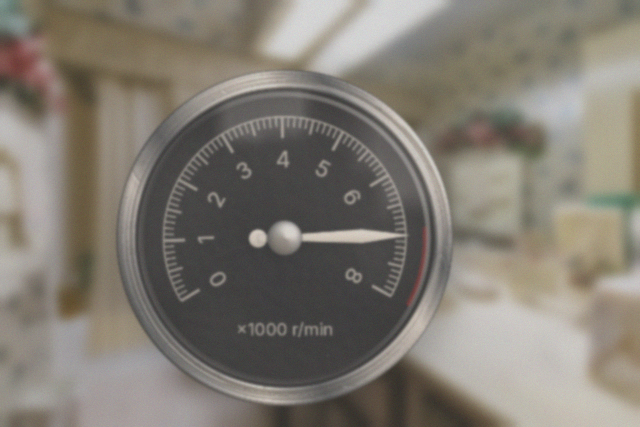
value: {"value": 7000, "unit": "rpm"}
